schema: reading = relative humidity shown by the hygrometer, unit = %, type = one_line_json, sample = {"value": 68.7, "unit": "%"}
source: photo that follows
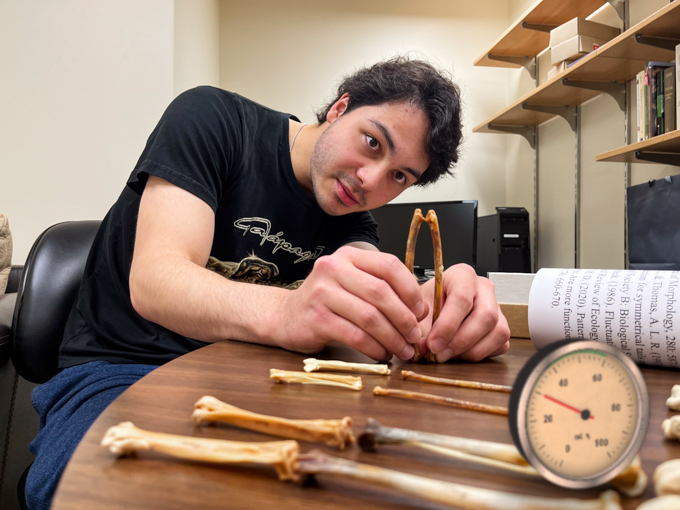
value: {"value": 30, "unit": "%"}
